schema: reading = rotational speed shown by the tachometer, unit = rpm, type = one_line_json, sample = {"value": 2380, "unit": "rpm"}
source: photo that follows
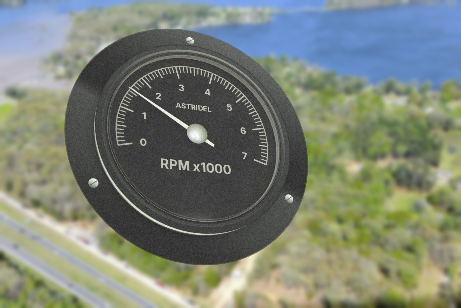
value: {"value": 1500, "unit": "rpm"}
